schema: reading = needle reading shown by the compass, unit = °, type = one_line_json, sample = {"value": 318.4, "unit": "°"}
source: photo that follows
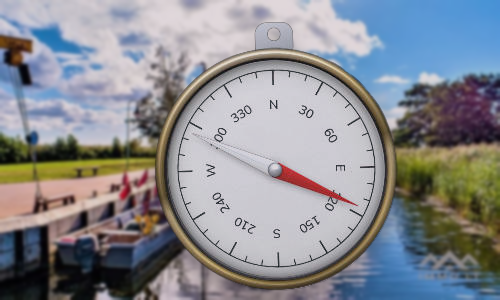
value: {"value": 115, "unit": "°"}
